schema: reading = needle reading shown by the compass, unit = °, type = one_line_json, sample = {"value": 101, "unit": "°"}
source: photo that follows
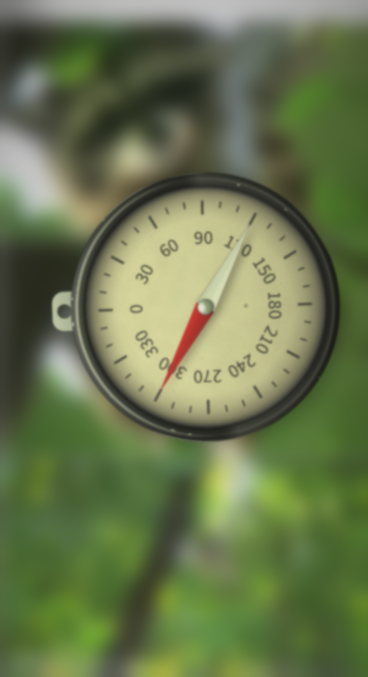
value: {"value": 300, "unit": "°"}
